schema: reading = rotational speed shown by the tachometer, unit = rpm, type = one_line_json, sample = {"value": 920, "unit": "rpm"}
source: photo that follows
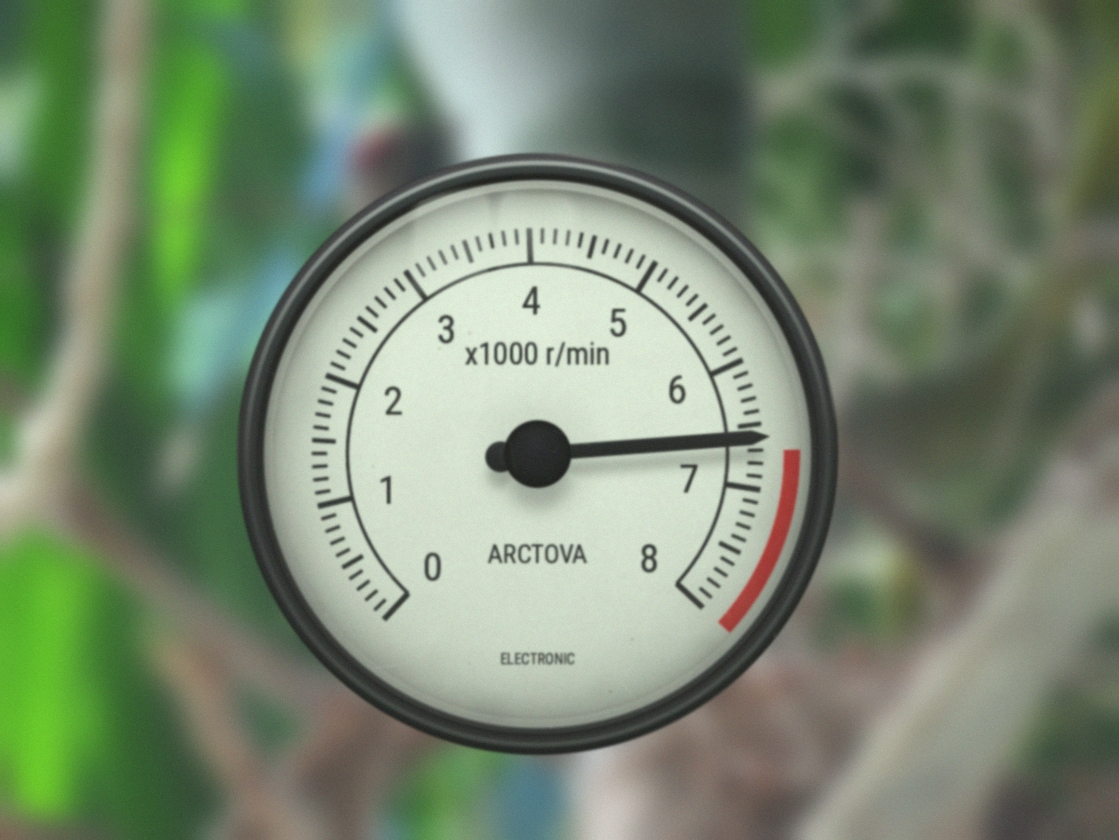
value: {"value": 6600, "unit": "rpm"}
